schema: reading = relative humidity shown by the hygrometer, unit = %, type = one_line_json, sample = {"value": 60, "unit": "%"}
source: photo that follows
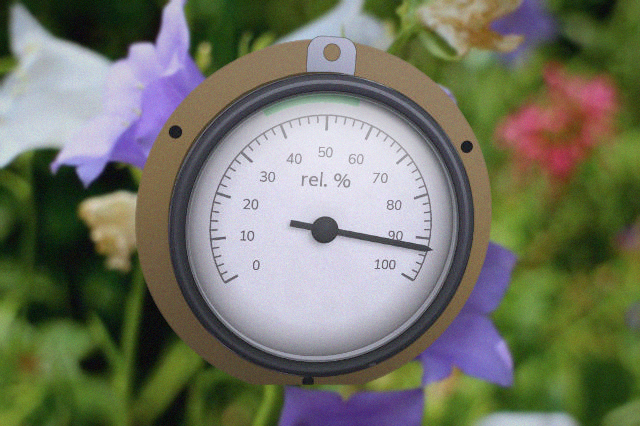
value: {"value": 92, "unit": "%"}
